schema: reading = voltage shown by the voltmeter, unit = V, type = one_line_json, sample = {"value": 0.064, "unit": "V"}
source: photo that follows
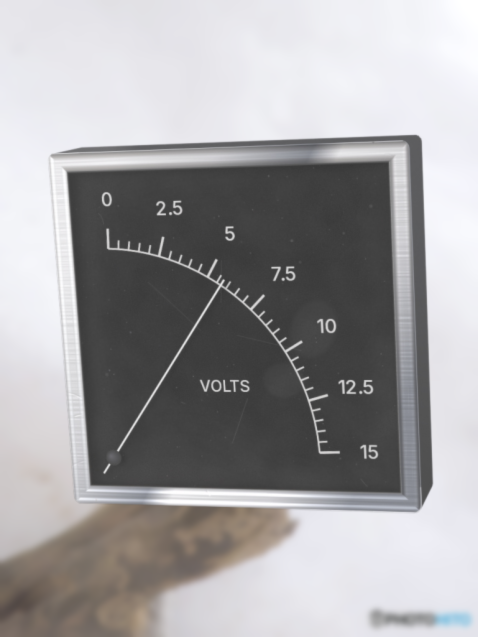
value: {"value": 5.75, "unit": "V"}
